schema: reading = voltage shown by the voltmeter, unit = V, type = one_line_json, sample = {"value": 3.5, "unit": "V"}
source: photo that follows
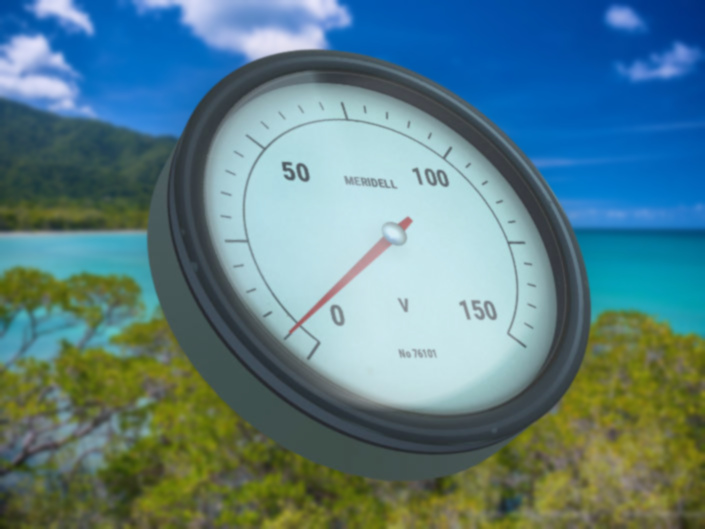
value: {"value": 5, "unit": "V"}
